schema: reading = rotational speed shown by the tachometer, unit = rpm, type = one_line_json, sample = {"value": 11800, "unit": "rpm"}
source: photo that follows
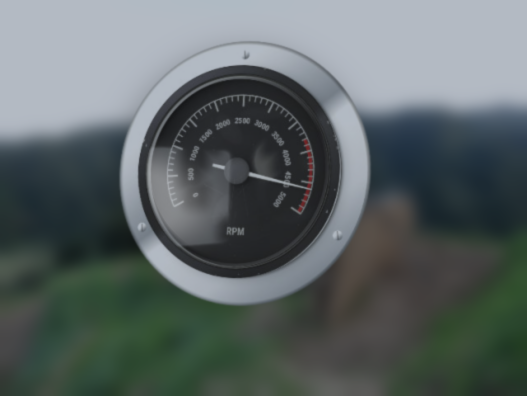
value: {"value": 4600, "unit": "rpm"}
